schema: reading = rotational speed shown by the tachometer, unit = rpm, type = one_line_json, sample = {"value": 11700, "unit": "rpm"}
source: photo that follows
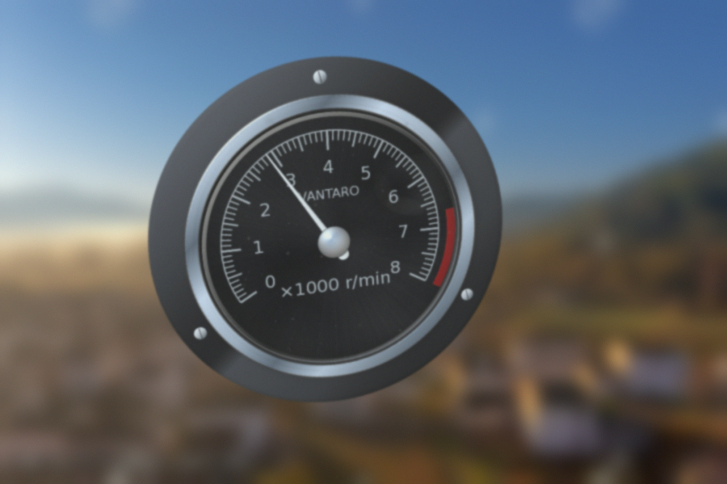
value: {"value": 2900, "unit": "rpm"}
